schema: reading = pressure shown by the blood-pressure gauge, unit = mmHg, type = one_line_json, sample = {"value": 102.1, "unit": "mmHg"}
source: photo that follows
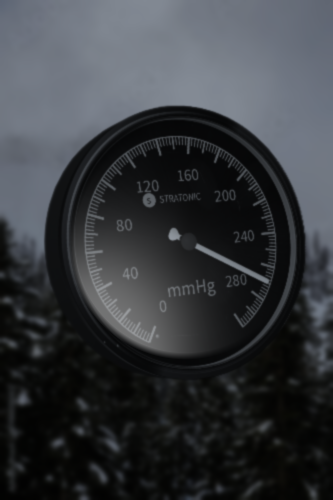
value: {"value": 270, "unit": "mmHg"}
